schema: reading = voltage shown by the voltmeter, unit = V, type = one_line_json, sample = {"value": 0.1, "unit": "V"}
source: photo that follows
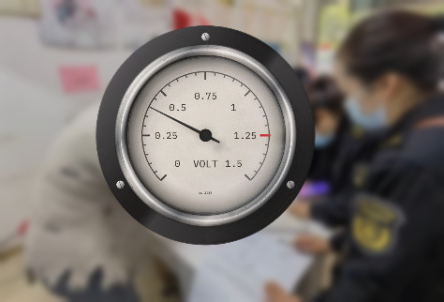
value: {"value": 0.4, "unit": "V"}
